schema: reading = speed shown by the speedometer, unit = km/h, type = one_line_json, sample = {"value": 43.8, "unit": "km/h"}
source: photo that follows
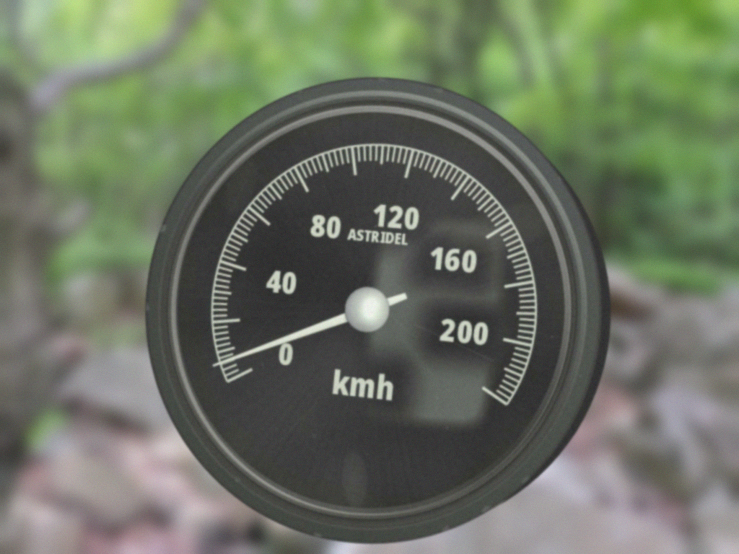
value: {"value": 6, "unit": "km/h"}
